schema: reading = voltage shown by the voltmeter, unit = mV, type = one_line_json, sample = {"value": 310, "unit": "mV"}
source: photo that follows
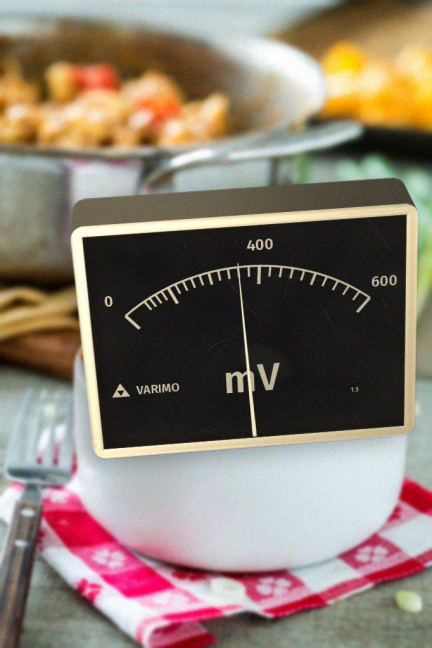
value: {"value": 360, "unit": "mV"}
